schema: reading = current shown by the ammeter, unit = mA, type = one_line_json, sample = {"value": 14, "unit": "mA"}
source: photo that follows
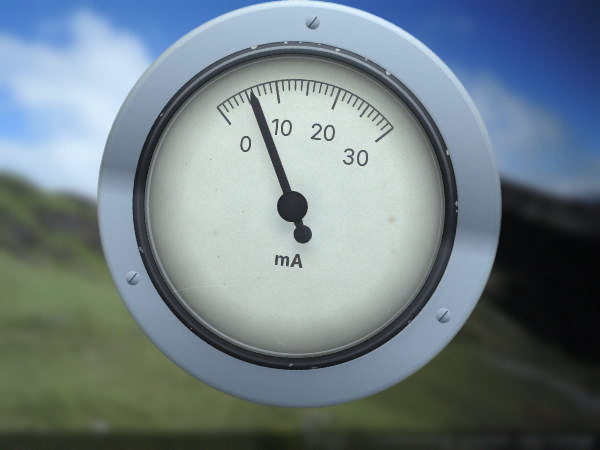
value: {"value": 6, "unit": "mA"}
